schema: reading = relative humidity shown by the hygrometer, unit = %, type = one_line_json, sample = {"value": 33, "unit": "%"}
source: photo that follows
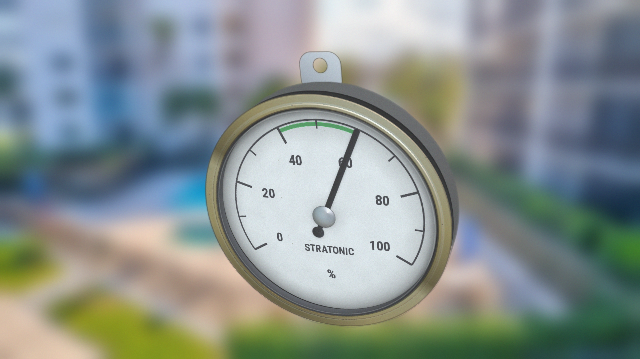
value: {"value": 60, "unit": "%"}
